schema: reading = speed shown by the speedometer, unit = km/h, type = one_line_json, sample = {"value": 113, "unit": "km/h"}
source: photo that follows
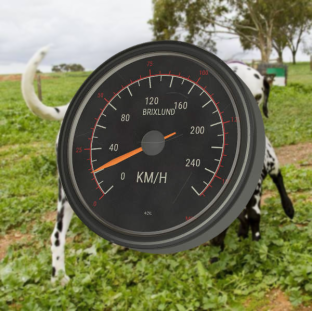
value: {"value": 20, "unit": "km/h"}
